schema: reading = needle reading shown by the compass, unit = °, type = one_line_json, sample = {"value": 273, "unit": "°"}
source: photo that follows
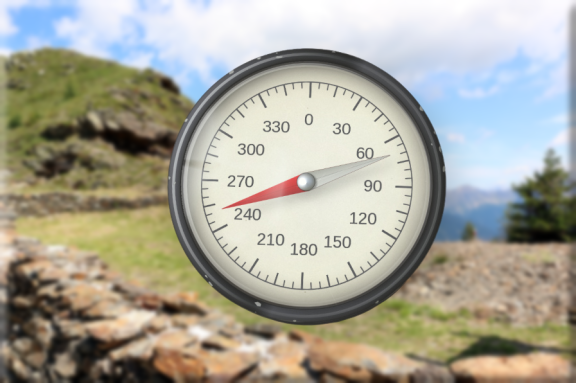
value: {"value": 250, "unit": "°"}
